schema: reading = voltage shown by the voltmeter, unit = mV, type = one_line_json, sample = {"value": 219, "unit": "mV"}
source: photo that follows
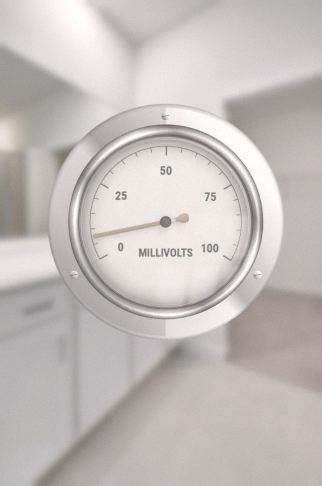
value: {"value": 7.5, "unit": "mV"}
